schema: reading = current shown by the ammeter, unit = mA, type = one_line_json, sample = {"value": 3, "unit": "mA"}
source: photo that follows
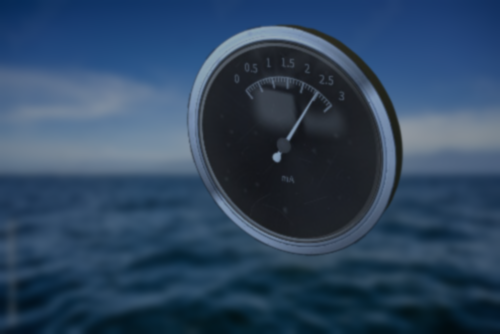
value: {"value": 2.5, "unit": "mA"}
